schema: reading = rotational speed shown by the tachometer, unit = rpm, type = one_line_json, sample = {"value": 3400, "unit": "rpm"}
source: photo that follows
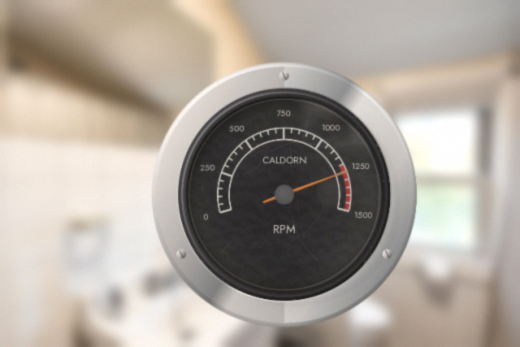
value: {"value": 1250, "unit": "rpm"}
